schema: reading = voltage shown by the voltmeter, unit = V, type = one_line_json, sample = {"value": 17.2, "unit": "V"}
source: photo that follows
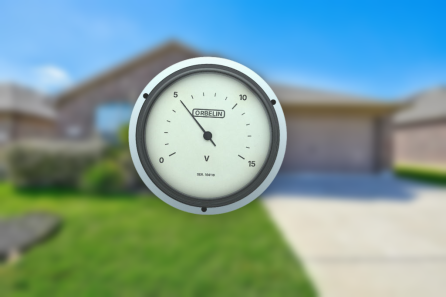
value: {"value": 5, "unit": "V"}
